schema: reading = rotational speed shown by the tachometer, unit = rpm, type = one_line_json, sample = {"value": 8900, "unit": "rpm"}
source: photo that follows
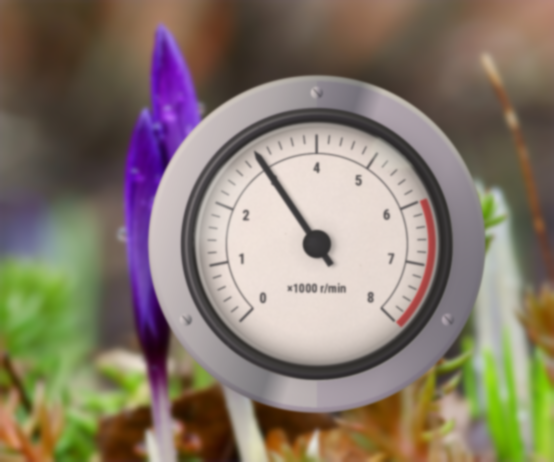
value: {"value": 3000, "unit": "rpm"}
